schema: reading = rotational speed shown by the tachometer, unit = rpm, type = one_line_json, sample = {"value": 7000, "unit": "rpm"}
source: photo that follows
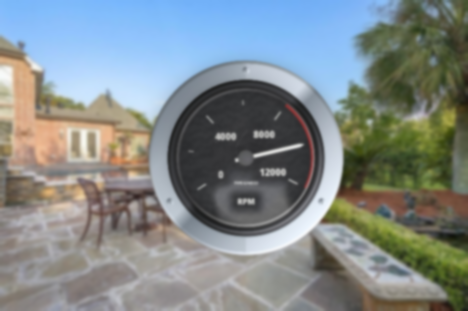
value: {"value": 10000, "unit": "rpm"}
